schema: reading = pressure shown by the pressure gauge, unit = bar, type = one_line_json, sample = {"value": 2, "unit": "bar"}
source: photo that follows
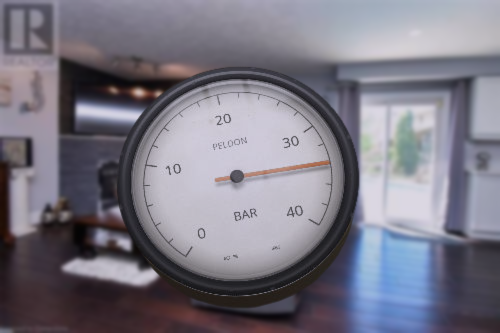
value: {"value": 34, "unit": "bar"}
